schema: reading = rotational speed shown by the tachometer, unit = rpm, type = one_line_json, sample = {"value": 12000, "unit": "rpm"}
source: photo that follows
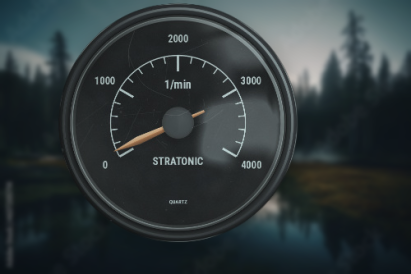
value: {"value": 100, "unit": "rpm"}
